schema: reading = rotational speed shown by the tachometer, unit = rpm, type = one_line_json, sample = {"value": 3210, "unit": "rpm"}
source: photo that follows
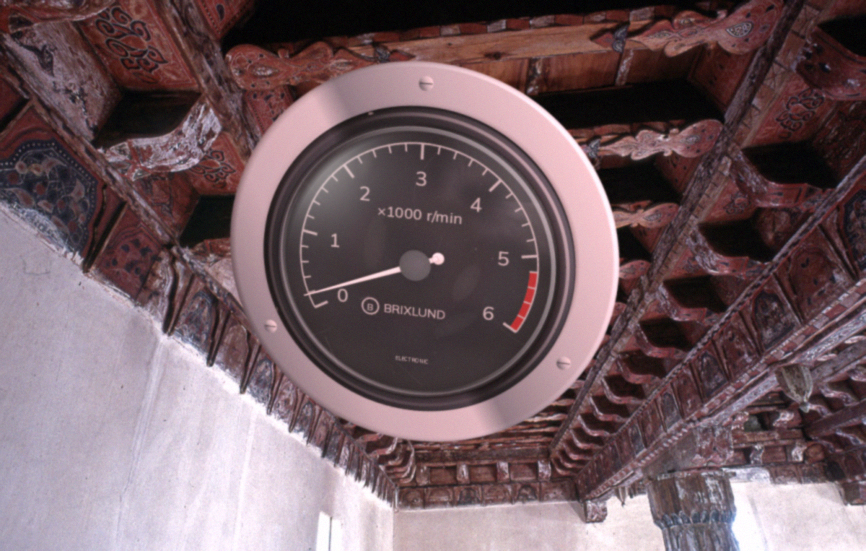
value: {"value": 200, "unit": "rpm"}
